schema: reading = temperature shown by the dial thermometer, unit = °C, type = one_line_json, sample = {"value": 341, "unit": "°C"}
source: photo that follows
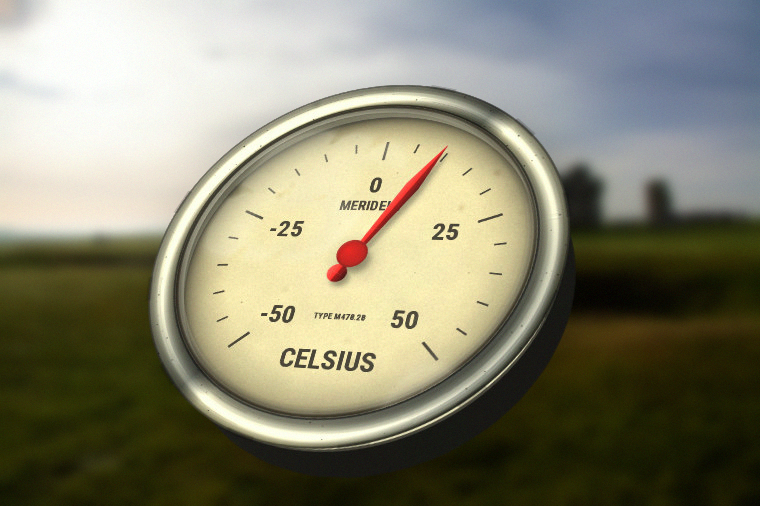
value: {"value": 10, "unit": "°C"}
